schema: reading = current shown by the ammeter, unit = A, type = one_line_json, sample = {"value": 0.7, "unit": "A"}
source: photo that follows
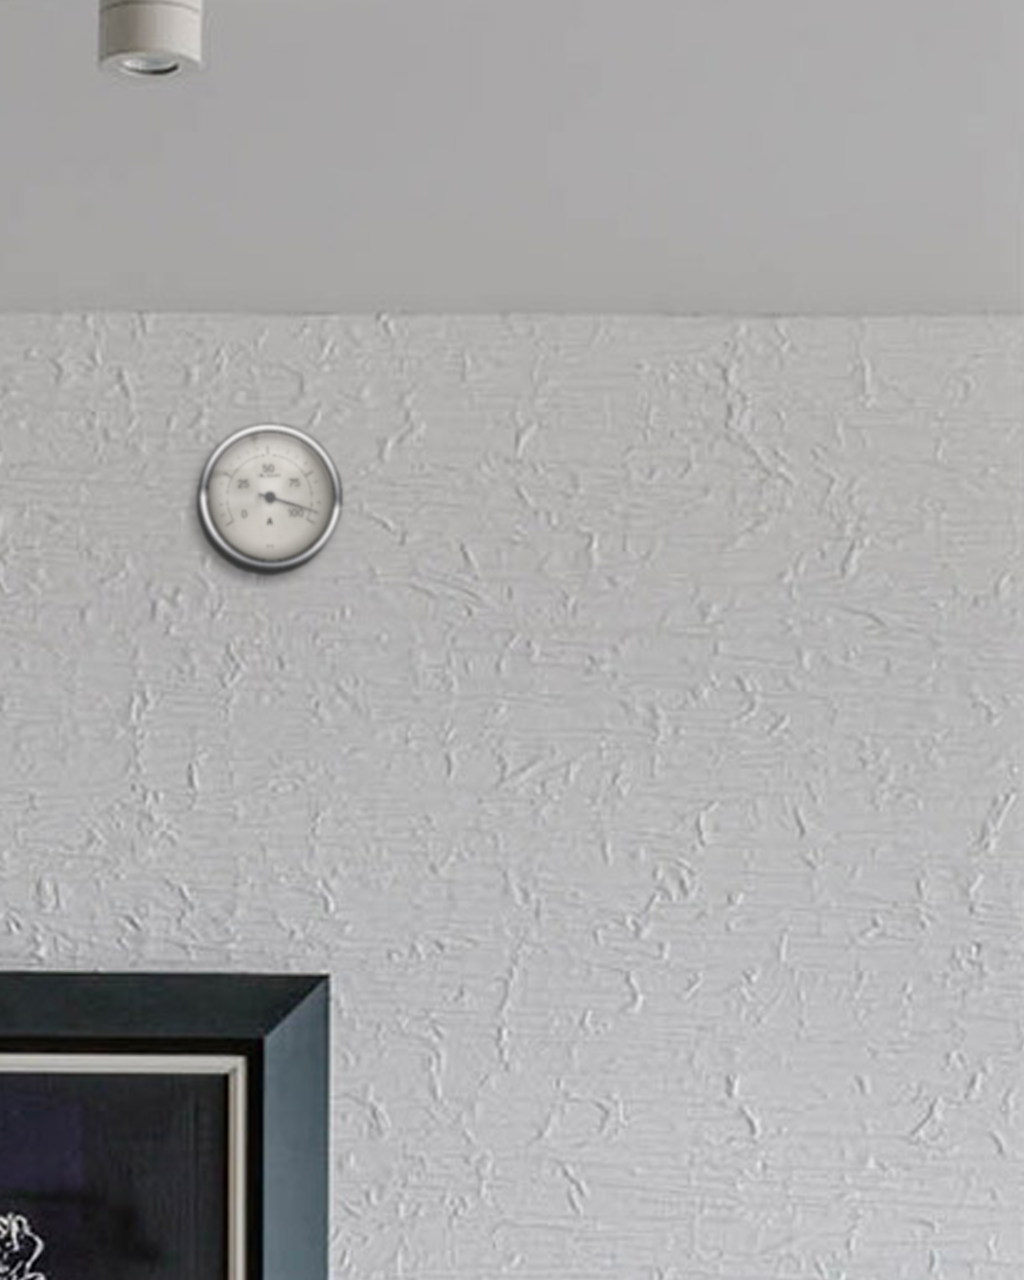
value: {"value": 95, "unit": "A"}
